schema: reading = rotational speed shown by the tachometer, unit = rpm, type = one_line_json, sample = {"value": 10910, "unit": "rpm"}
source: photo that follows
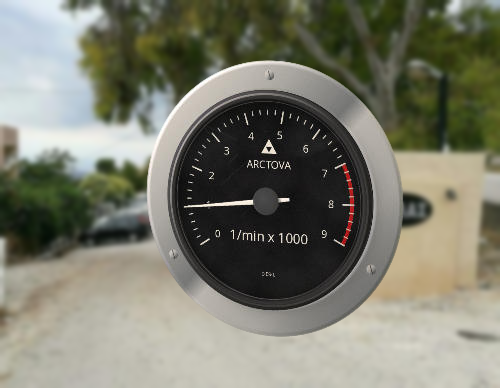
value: {"value": 1000, "unit": "rpm"}
